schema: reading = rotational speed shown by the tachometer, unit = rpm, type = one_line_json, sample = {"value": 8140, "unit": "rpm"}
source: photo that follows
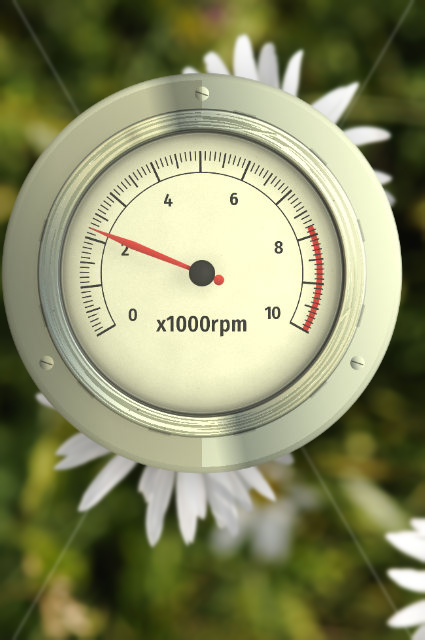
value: {"value": 2200, "unit": "rpm"}
